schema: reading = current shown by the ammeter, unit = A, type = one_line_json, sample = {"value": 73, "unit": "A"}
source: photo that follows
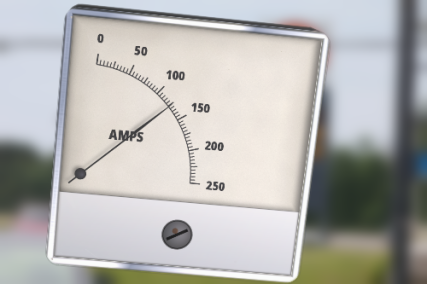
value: {"value": 125, "unit": "A"}
